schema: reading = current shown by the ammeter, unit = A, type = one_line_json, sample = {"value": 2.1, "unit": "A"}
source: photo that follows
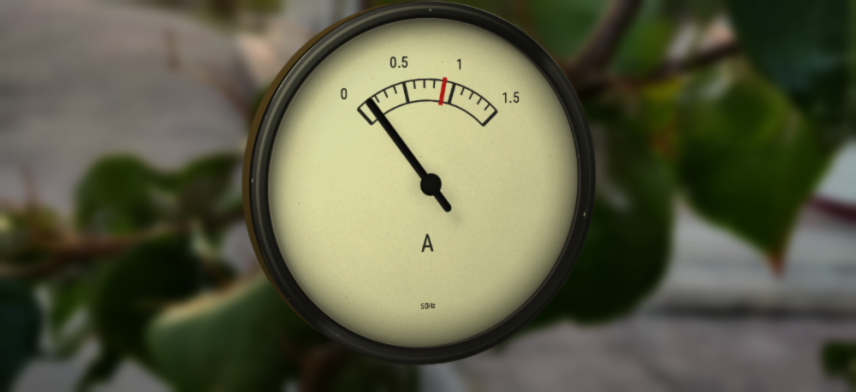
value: {"value": 0.1, "unit": "A"}
